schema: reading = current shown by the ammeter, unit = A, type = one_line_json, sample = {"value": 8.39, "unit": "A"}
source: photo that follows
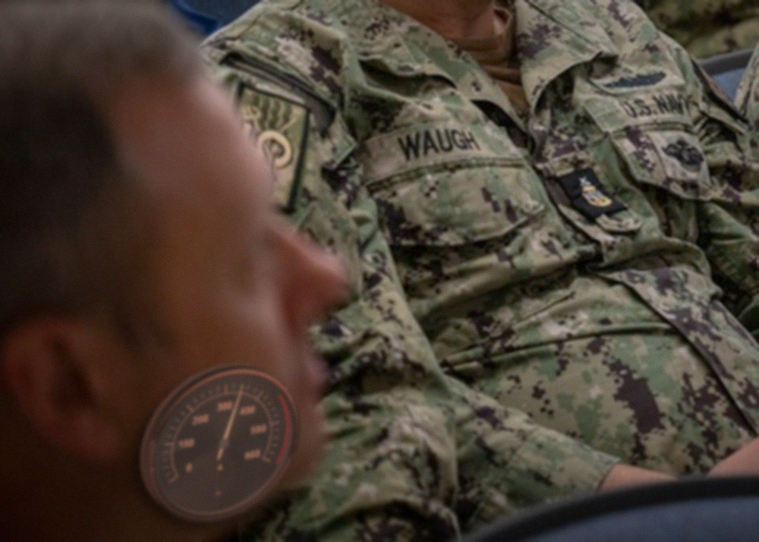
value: {"value": 340, "unit": "A"}
